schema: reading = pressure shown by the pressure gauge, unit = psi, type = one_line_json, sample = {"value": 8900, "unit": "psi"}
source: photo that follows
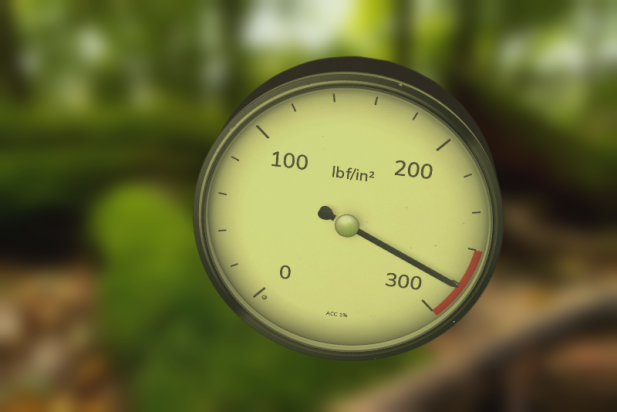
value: {"value": 280, "unit": "psi"}
